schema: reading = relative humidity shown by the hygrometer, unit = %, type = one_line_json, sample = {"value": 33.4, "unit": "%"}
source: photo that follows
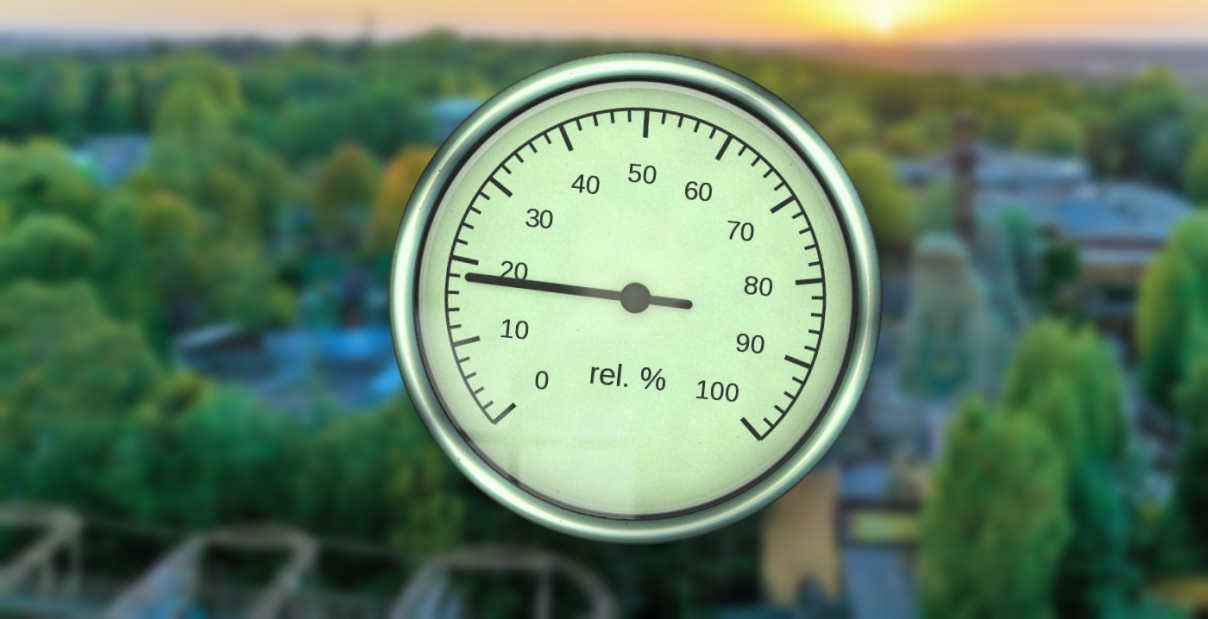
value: {"value": 18, "unit": "%"}
